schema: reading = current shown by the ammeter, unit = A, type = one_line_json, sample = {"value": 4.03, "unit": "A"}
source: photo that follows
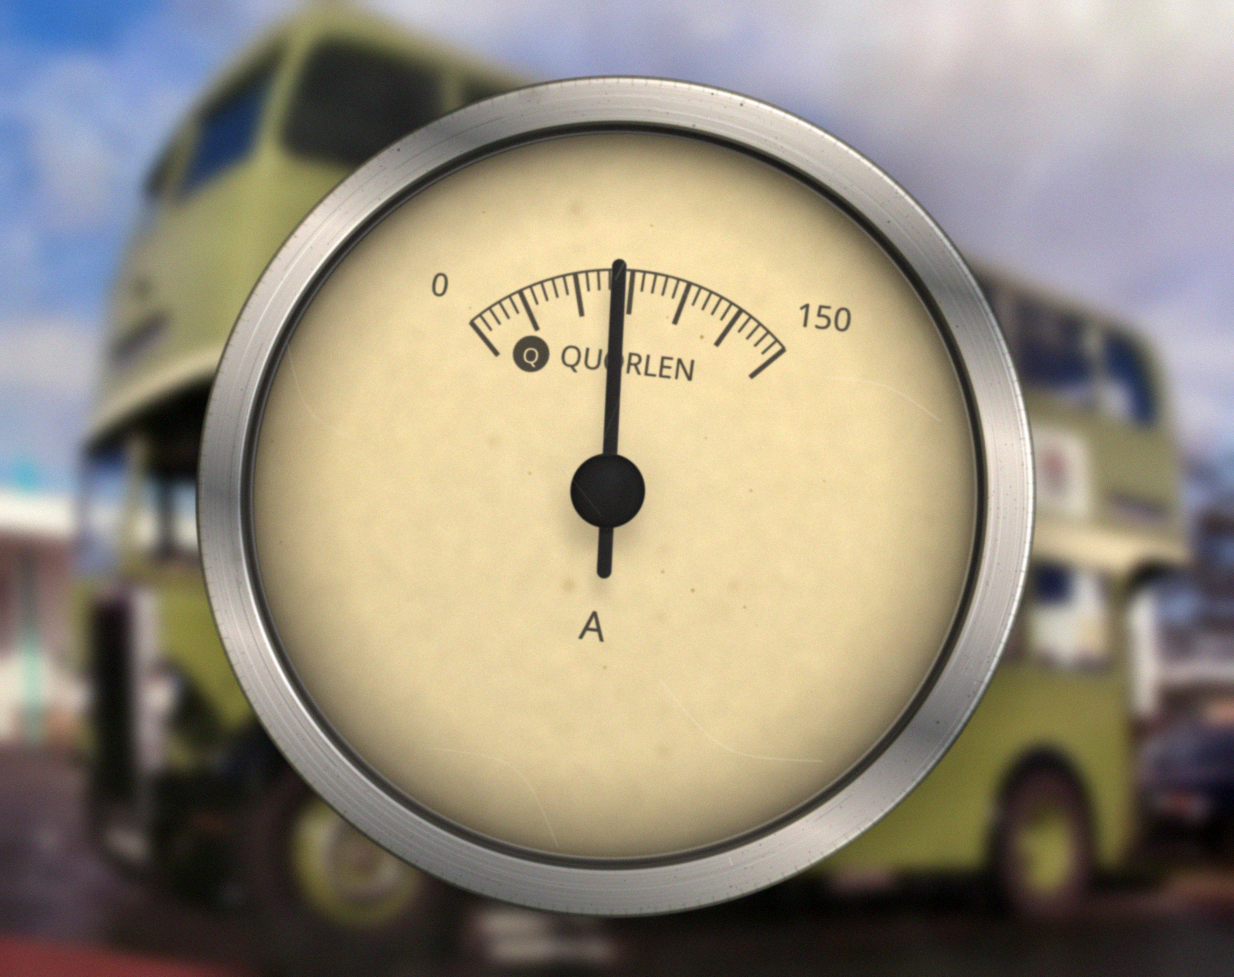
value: {"value": 70, "unit": "A"}
